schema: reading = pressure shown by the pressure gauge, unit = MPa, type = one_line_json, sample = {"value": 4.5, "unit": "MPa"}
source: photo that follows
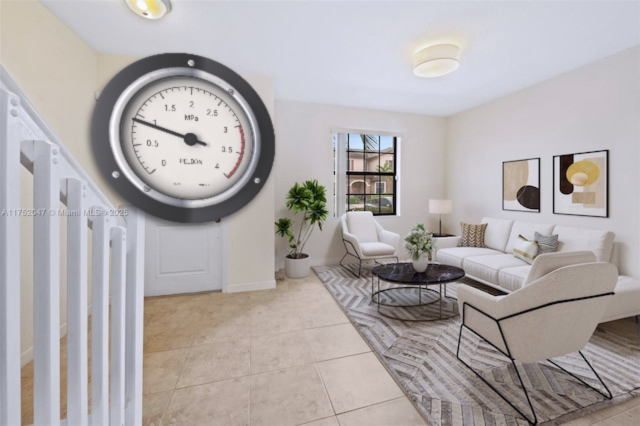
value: {"value": 0.9, "unit": "MPa"}
